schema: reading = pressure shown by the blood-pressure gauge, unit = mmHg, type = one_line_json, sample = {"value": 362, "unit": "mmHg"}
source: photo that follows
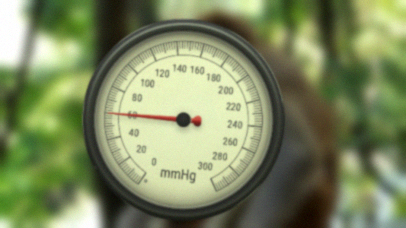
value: {"value": 60, "unit": "mmHg"}
